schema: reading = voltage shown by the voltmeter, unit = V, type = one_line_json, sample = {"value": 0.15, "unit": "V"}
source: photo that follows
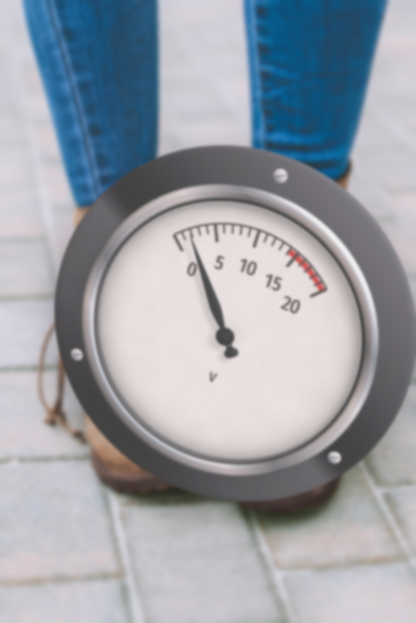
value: {"value": 2, "unit": "V"}
